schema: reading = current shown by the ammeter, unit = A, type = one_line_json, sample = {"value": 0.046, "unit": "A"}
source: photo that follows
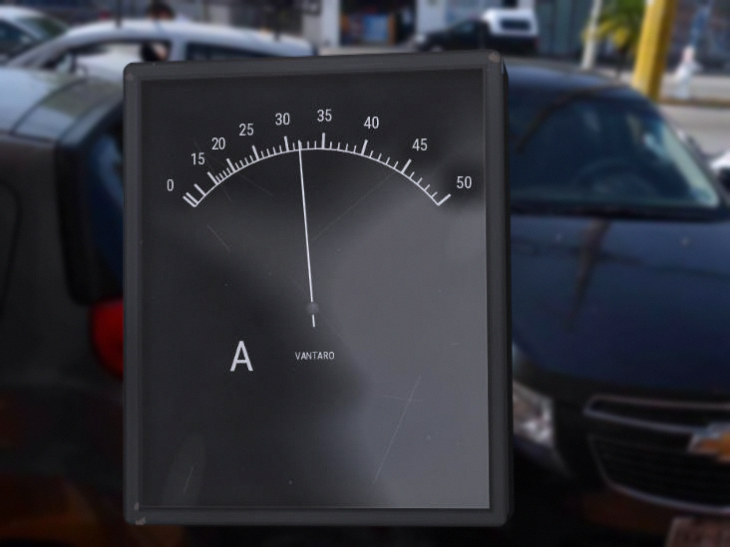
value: {"value": 32, "unit": "A"}
